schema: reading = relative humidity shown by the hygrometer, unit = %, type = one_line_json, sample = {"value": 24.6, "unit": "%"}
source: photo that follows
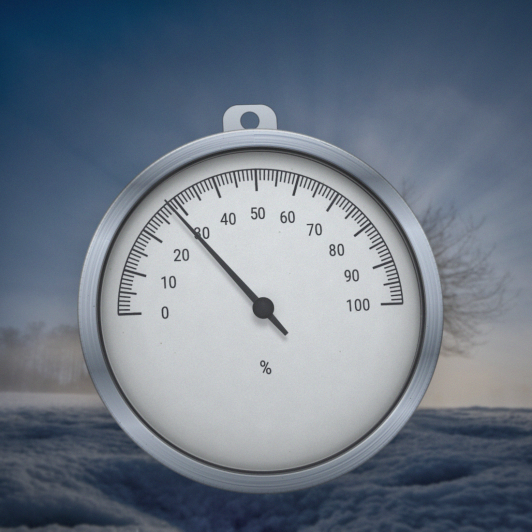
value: {"value": 28, "unit": "%"}
